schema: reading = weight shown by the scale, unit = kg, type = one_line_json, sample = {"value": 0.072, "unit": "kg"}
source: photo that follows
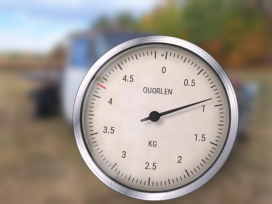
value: {"value": 0.9, "unit": "kg"}
